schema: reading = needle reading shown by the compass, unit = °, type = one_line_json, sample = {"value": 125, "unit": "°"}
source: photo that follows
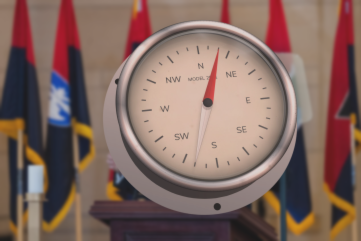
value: {"value": 20, "unit": "°"}
